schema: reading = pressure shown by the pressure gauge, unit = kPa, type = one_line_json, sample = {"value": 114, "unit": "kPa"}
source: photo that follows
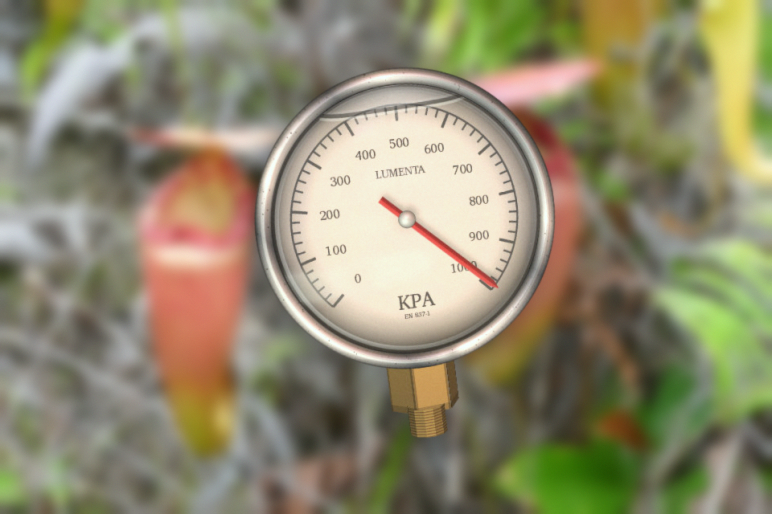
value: {"value": 990, "unit": "kPa"}
